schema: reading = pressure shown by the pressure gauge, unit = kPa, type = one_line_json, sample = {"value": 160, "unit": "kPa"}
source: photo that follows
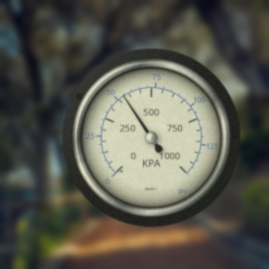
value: {"value": 375, "unit": "kPa"}
